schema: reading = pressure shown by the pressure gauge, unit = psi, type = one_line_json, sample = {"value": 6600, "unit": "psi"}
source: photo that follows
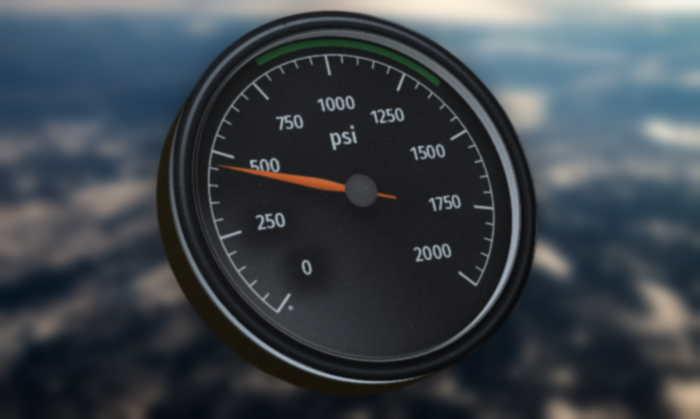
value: {"value": 450, "unit": "psi"}
